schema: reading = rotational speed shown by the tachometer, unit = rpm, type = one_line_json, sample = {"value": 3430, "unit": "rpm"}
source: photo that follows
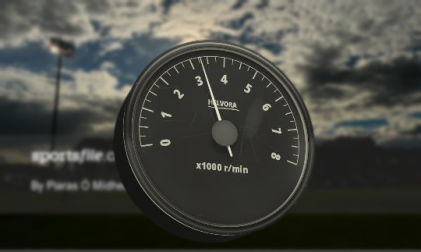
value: {"value": 3250, "unit": "rpm"}
